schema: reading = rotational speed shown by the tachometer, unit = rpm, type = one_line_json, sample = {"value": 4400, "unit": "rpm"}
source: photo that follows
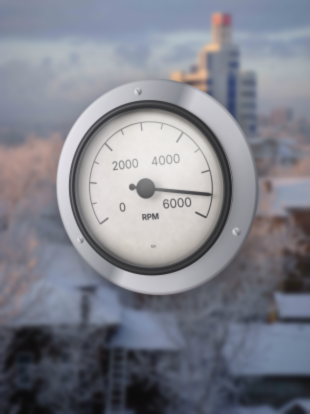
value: {"value": 5500, "unit": "rpm"}
